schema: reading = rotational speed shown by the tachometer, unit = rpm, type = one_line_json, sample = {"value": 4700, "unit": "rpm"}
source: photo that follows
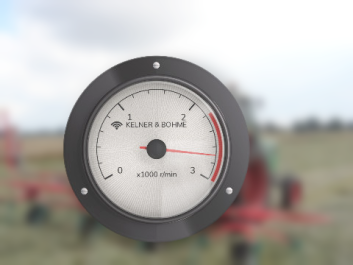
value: {"value": 2700, "unit": "rpm"}
